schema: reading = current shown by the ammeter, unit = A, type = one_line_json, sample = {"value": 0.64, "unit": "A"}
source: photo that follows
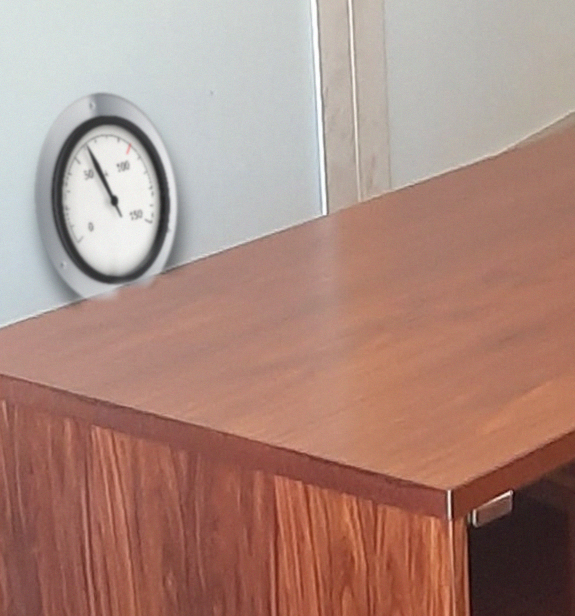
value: {"value": 60, "unit": "A"}
